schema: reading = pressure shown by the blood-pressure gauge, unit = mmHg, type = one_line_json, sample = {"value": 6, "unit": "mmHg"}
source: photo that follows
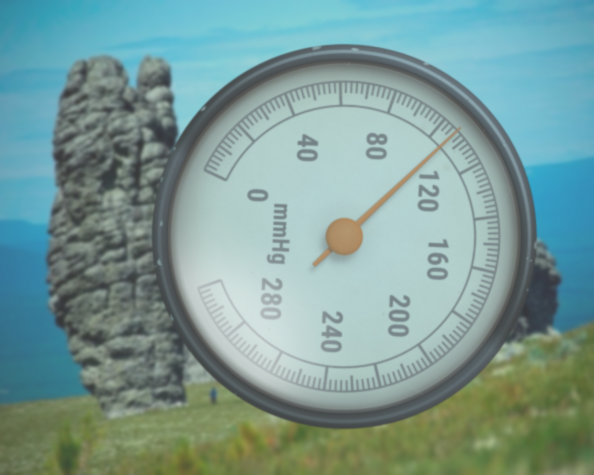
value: {"value": 106, "unit": "mmHg"}
